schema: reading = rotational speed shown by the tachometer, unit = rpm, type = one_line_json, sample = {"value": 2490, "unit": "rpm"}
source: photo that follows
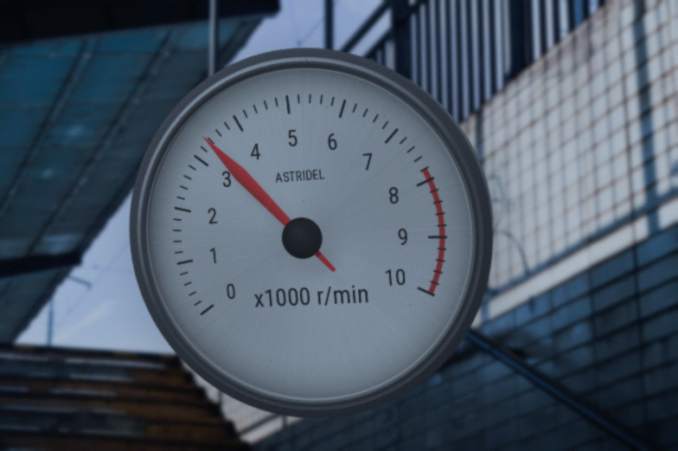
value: {"value": 3400, "unit": "rpm"}
